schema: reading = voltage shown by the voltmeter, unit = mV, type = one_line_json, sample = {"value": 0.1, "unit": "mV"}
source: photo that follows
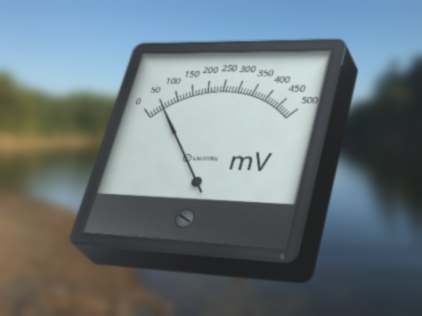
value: {"value": 50, "unit": "mV"}
